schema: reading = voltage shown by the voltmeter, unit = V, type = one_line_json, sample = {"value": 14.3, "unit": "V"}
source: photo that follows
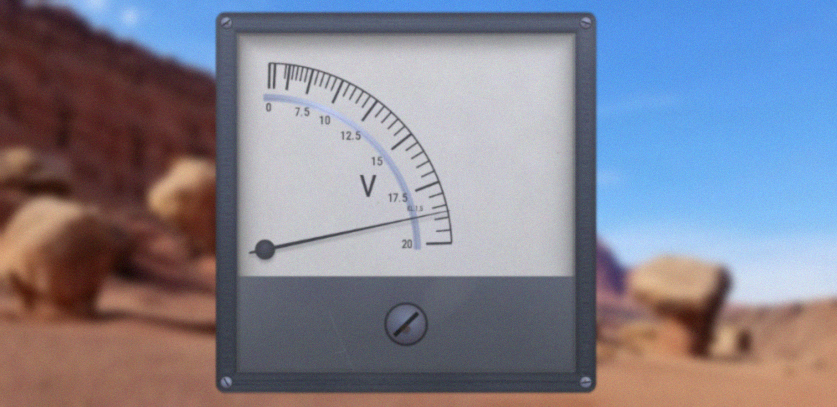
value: {"value": 18.75, "unit": "V"}
